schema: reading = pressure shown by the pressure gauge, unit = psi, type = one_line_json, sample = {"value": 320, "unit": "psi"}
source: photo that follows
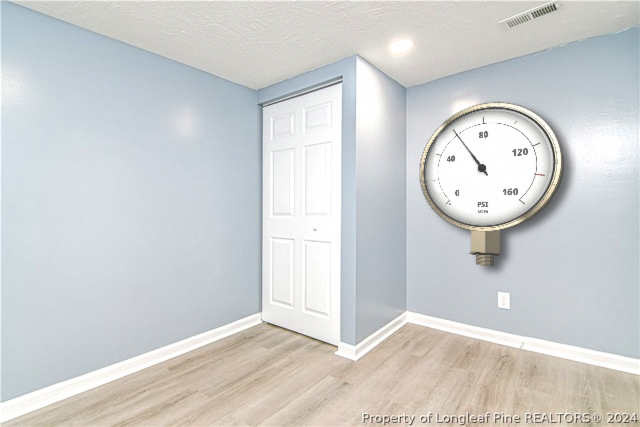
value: {"value": 60, "unit": "psi"}
